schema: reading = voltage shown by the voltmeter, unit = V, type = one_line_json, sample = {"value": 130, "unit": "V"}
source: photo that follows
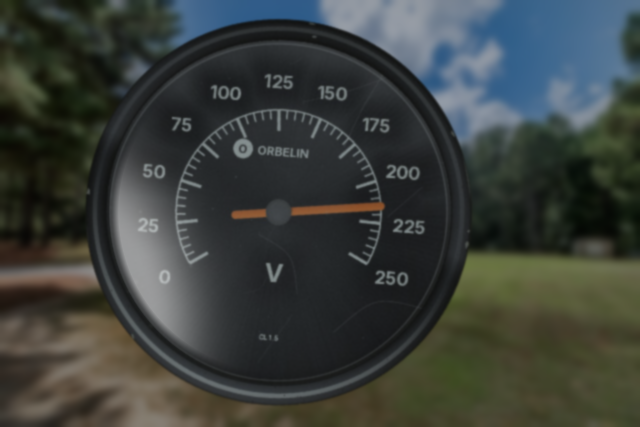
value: {"value": 215, "unit": "V"}
